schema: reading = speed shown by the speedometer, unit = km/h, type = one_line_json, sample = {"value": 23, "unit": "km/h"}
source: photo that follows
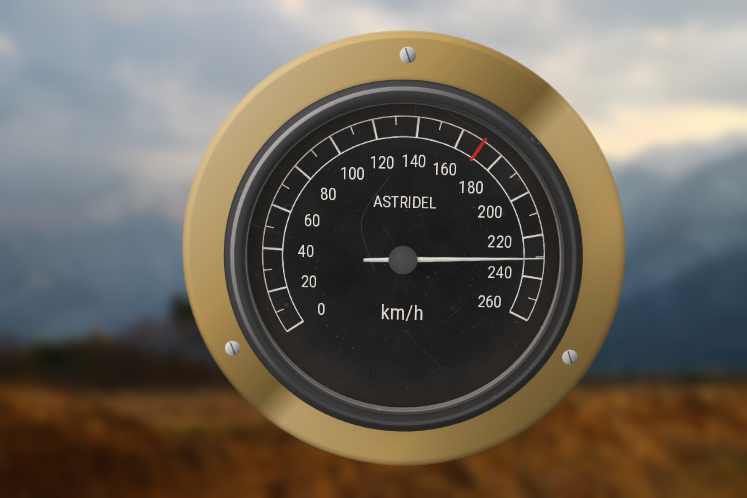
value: {"value": 230, "unit": "km/h"}
